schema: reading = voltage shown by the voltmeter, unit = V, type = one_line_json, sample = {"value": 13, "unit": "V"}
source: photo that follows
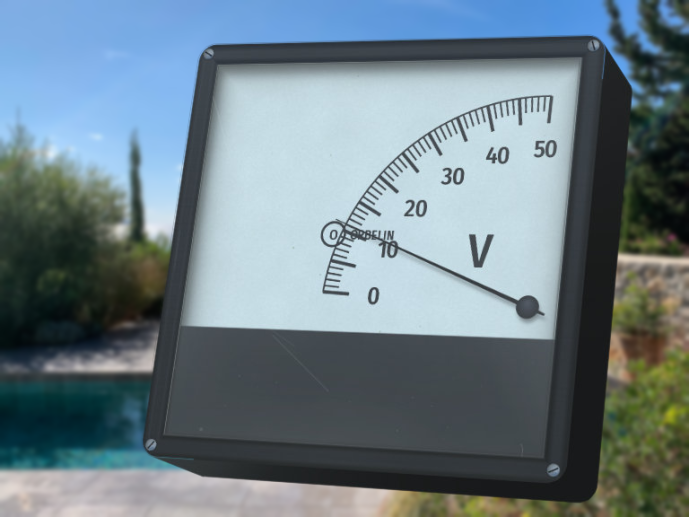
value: {"value": 11, "unit": "V"}
